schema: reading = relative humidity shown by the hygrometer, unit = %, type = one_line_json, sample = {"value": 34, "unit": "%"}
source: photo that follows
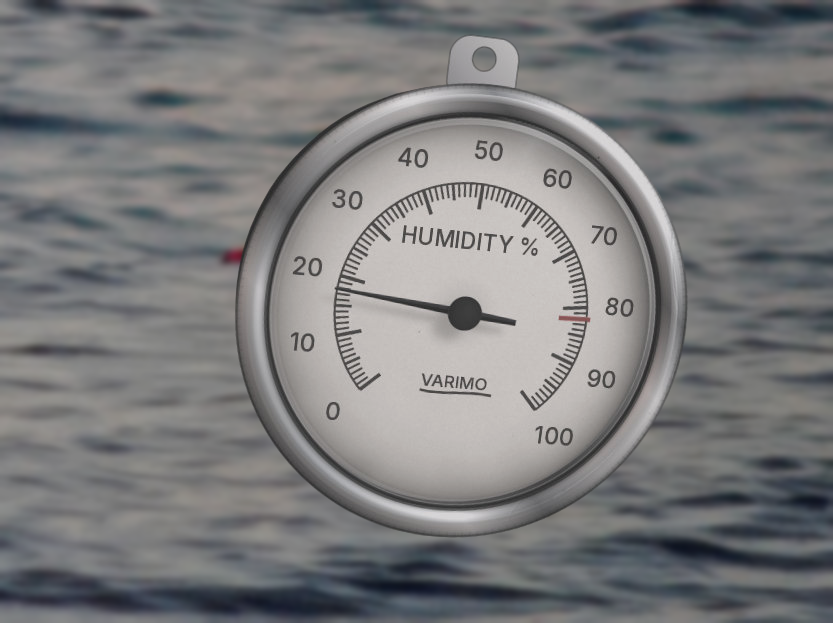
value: {"value": 18, "unit": "%"}
